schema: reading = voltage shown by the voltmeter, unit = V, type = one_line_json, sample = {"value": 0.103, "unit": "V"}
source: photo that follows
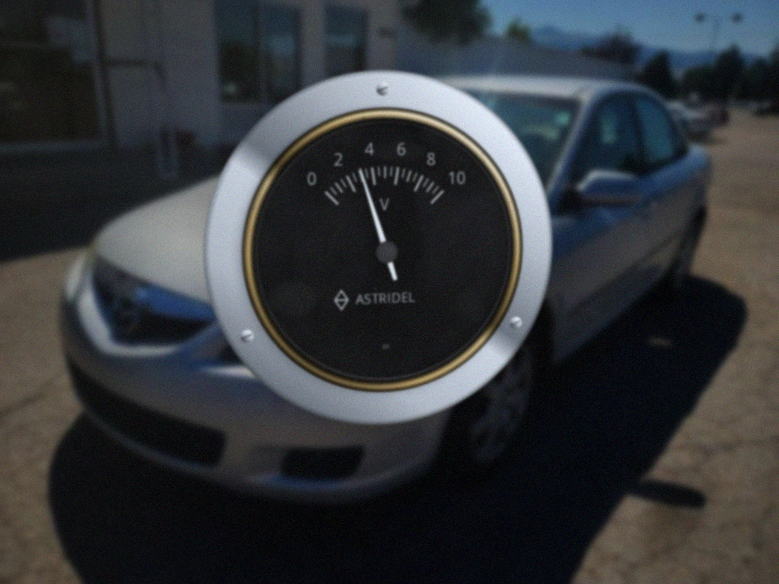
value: {"value": 3, "unit": "V"}
